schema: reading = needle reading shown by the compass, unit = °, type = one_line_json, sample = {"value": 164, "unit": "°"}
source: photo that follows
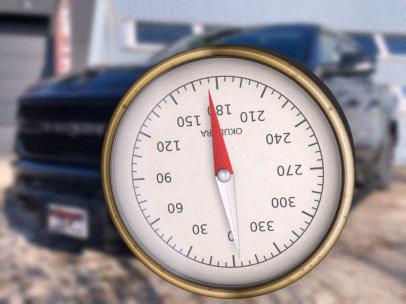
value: {"value": 175, "unit": "°"}
